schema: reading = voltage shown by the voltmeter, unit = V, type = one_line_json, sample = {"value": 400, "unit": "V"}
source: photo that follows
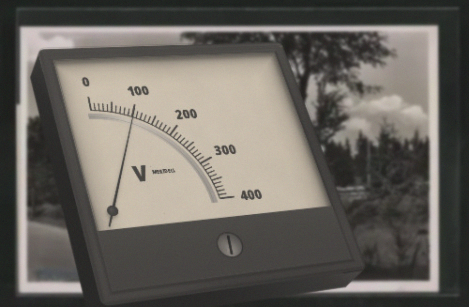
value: {"value": 100, "unit": "V"}
